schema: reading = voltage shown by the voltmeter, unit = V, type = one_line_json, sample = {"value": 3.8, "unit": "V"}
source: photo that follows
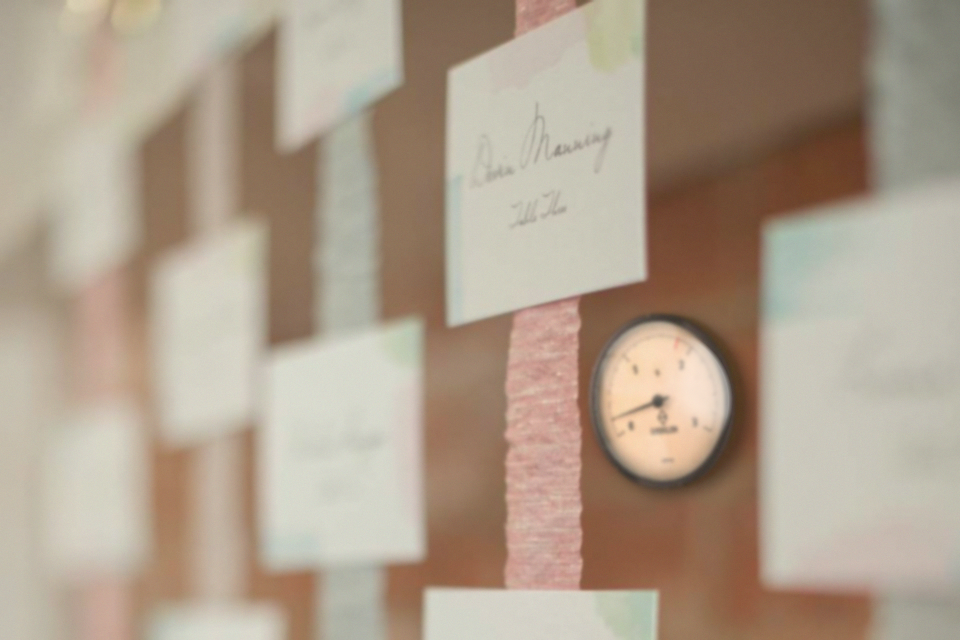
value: {"value": 0.2, "unit": "V"}
